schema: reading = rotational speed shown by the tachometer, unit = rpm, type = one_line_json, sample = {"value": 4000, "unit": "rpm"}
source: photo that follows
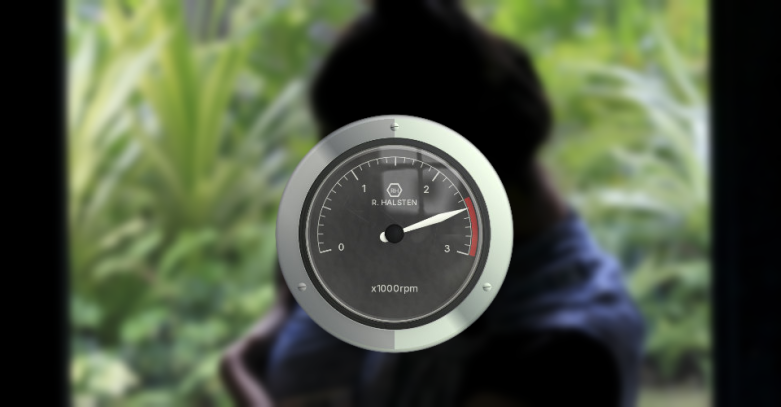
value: {"value": 2500, "unit": "rpm"}
